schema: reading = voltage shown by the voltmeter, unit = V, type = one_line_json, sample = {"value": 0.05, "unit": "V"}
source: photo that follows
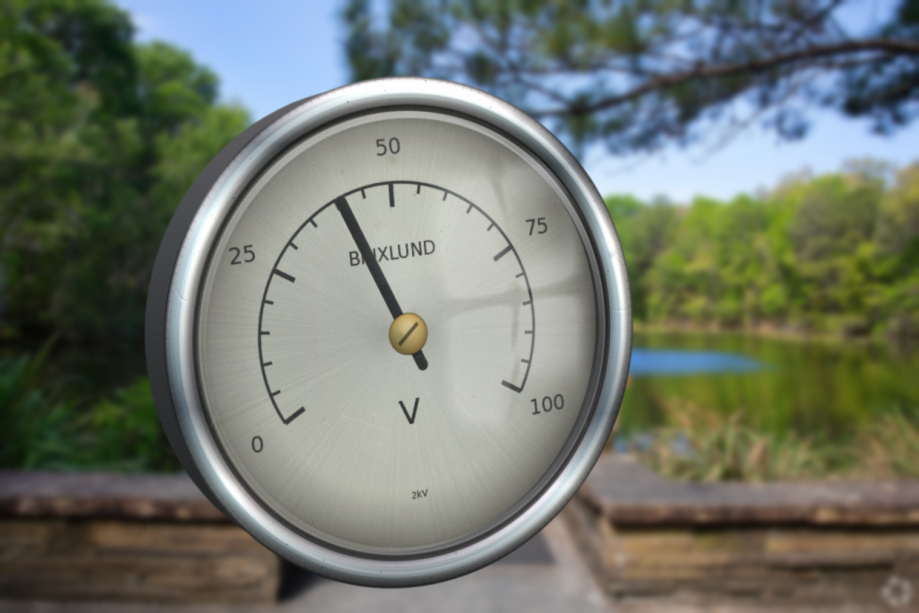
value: {"value": 40, "unit": "V"}
